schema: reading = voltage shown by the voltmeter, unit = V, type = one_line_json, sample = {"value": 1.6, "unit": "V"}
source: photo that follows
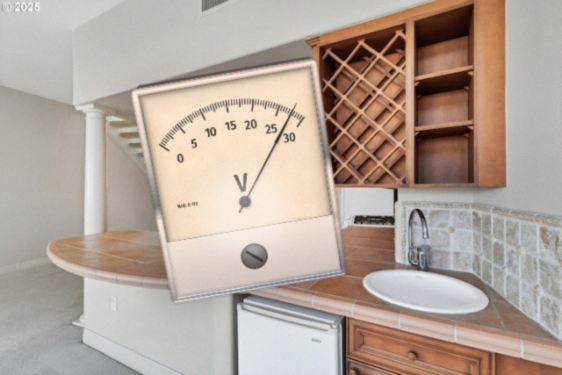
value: {"value": 27.5, "unit": "V"}
